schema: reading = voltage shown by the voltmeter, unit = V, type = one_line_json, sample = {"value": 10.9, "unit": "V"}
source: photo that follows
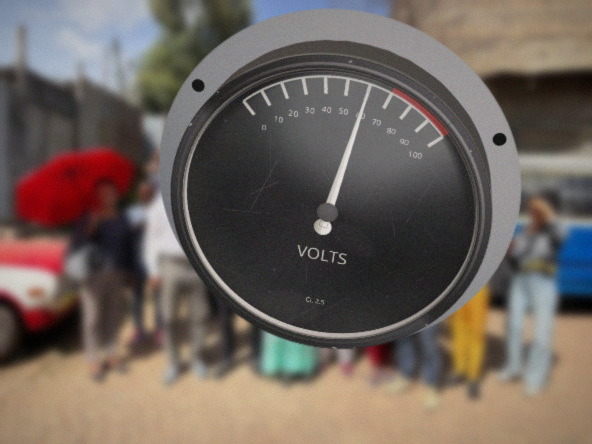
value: {"value": 60, "unit": "V"}
